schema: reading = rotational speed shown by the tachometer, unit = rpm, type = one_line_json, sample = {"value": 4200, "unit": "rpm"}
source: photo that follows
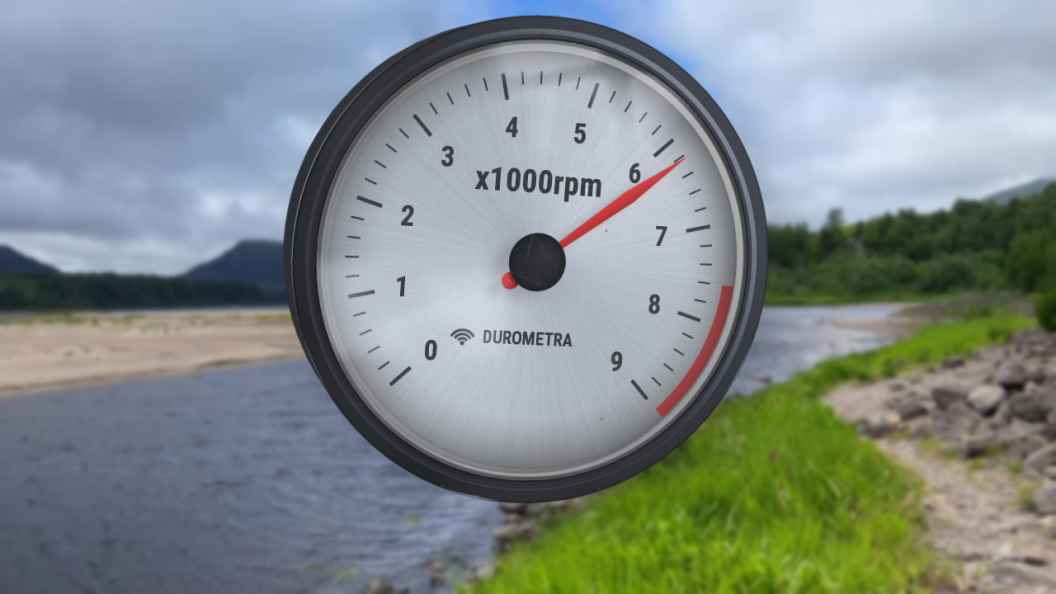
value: {"value": 6200, "unit": "rpm"}
